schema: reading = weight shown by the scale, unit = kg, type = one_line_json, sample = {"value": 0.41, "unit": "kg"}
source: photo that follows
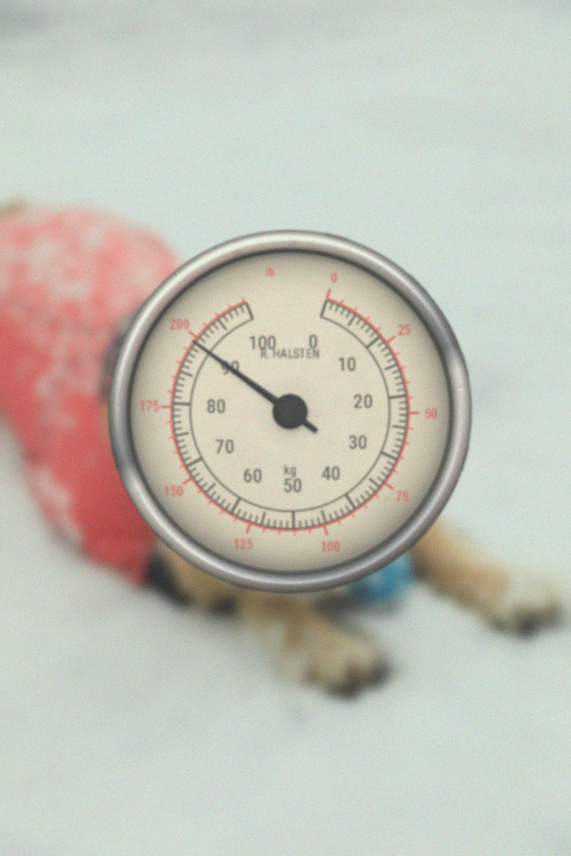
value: {"value": 90, "unit": "kg"}
